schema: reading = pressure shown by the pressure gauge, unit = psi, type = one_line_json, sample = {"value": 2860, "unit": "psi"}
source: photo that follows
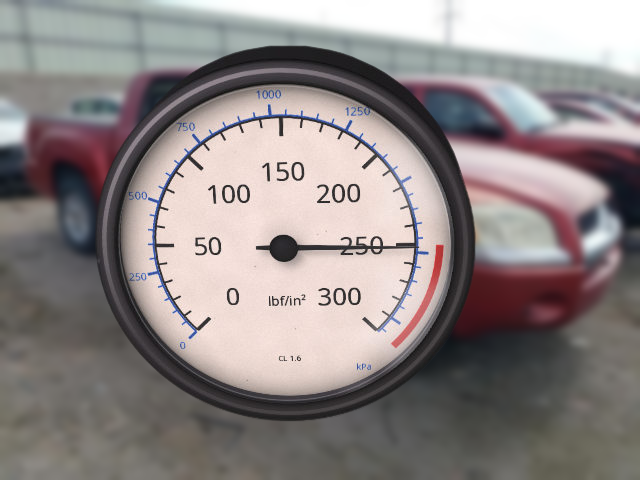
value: {"value": 250, "unit": "psi"}
